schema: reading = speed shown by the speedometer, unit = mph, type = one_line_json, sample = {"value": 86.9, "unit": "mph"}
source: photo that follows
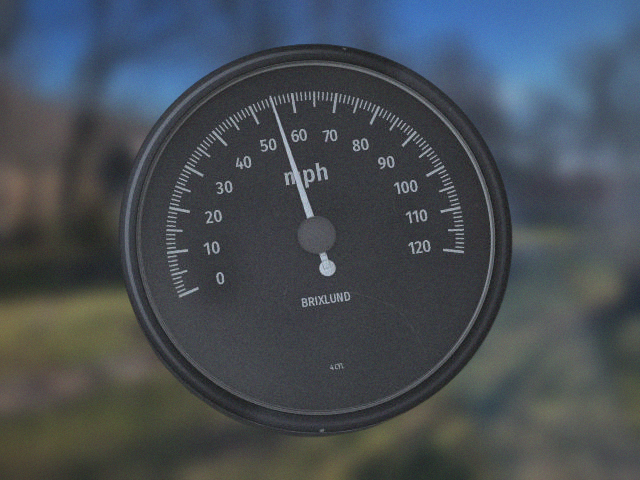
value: {"value": 55, "unit": "mph"}
